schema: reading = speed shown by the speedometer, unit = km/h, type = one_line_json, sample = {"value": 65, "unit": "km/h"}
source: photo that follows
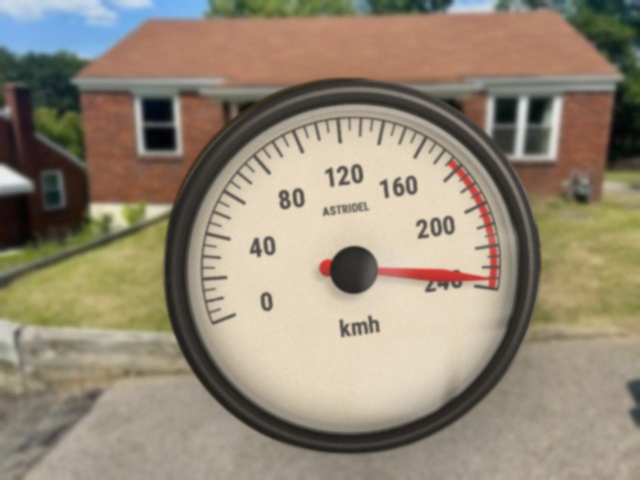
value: {"value": 235, "unit": "km/h"}
